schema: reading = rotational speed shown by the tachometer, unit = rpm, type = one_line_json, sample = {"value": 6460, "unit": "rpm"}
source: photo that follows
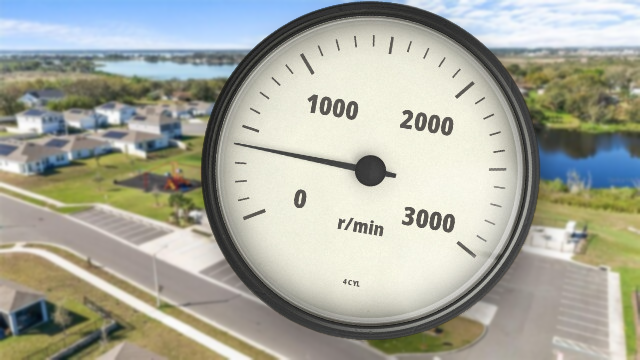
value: {"value": 400, "unit": "rpm"}
